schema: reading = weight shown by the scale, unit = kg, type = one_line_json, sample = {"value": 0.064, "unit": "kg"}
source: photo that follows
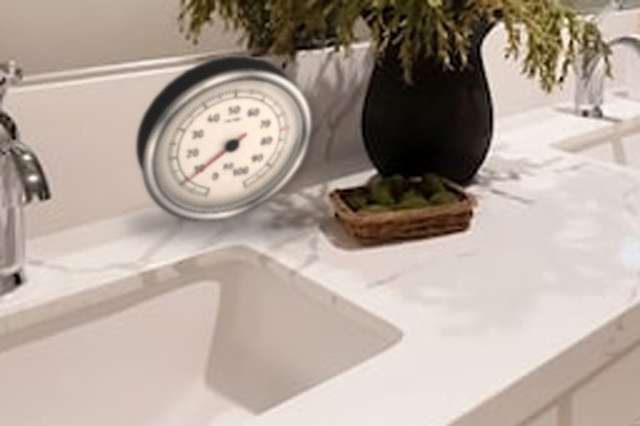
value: {"value": 10, "unit": "kg"}
